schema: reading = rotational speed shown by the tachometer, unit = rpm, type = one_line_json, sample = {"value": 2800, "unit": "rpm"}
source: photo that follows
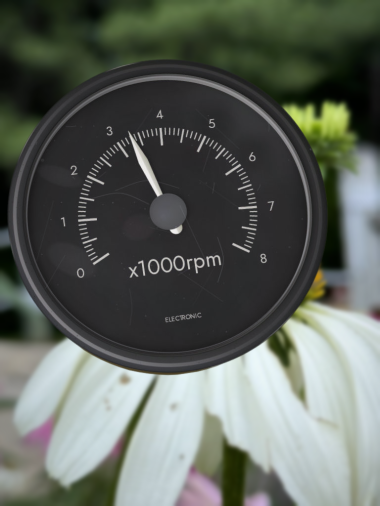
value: {"value": 3300, "unit": "rpm"}
